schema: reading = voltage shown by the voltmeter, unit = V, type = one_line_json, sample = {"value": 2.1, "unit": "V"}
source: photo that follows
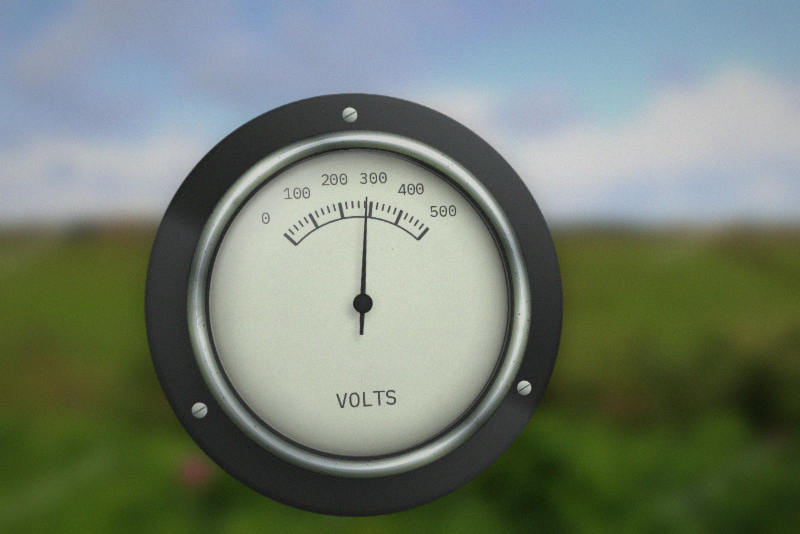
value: {"value": 280, "unit": "V"}
